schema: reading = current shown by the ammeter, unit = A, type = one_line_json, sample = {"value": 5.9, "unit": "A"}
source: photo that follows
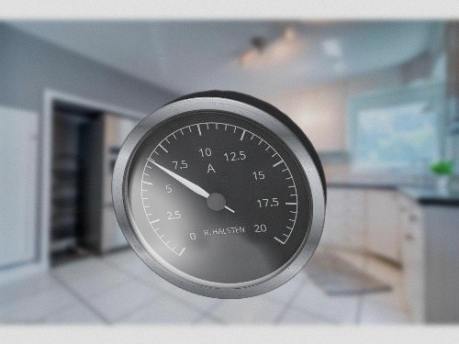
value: {"value": 6.5, "unit": "A"}
